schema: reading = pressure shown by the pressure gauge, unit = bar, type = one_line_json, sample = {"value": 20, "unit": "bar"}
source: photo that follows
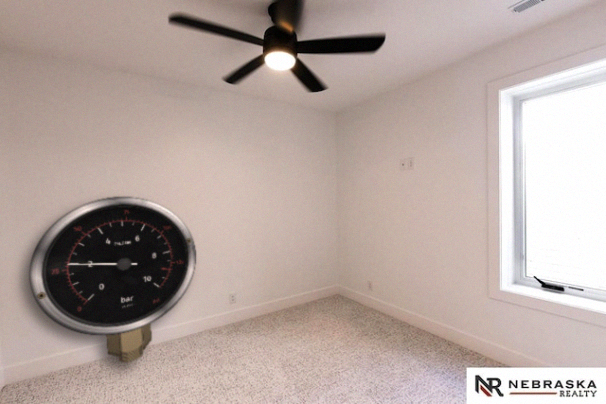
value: {"value": 2, "unit": "bar"}
